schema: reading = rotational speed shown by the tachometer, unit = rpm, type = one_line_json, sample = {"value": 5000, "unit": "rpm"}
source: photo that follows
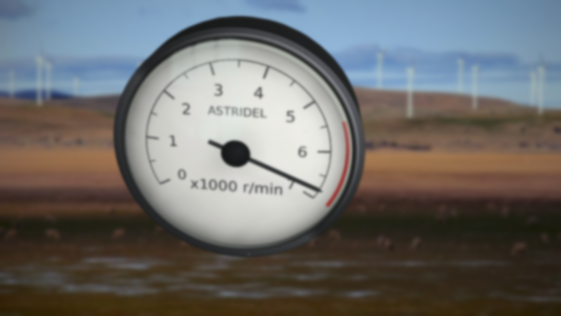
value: {"value": 6750, "unit": "rpm"}
